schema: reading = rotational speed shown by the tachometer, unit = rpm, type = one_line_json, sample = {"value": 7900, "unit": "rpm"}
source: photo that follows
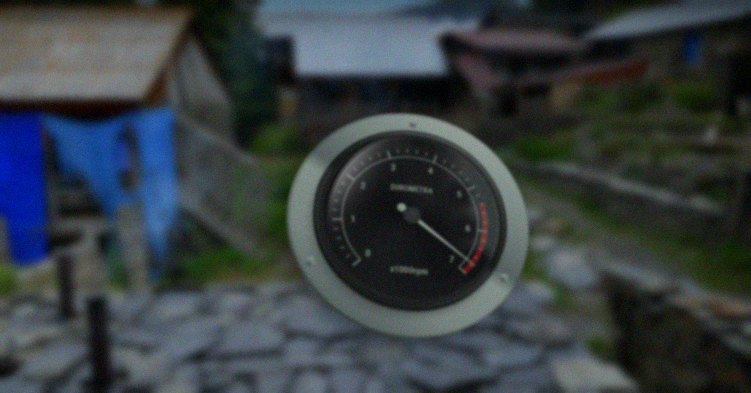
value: {"value": 6800, "unit": "rpm"}
